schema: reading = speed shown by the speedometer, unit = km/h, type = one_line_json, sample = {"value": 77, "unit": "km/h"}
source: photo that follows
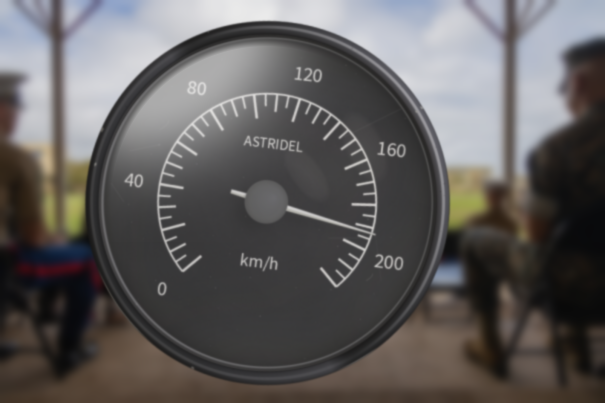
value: {"value": 192.5, "unit": "km/h"}
